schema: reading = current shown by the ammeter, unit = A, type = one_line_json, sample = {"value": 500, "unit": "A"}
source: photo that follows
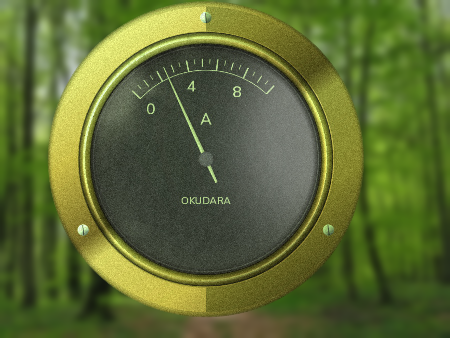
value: {"value": 2.5, "unit": "A"}
